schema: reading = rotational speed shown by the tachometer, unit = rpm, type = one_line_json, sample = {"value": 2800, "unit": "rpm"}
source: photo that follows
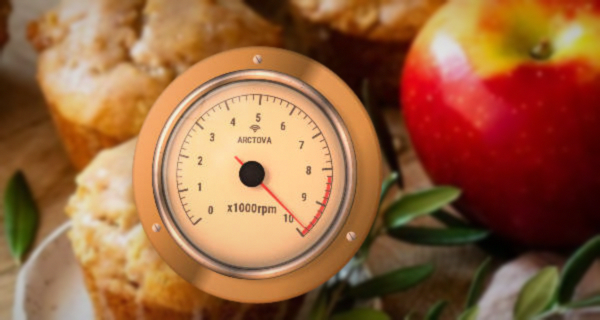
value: {"value": 9800, "unit": "rpm"}
